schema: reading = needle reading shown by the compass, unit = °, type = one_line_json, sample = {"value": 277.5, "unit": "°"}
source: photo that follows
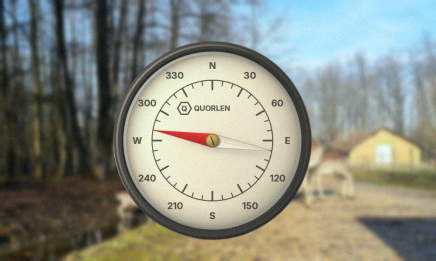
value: {"value": 280, "unit": "°"}
